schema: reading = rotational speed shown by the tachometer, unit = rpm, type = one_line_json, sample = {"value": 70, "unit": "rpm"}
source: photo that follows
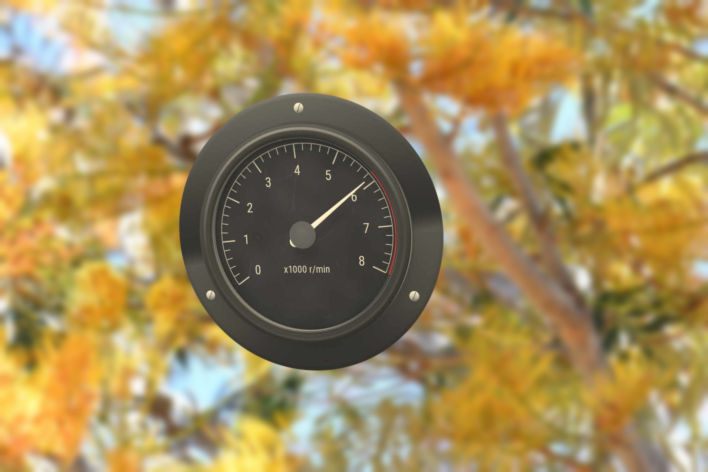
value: {"value": 5900, "unit": "rpm"}
